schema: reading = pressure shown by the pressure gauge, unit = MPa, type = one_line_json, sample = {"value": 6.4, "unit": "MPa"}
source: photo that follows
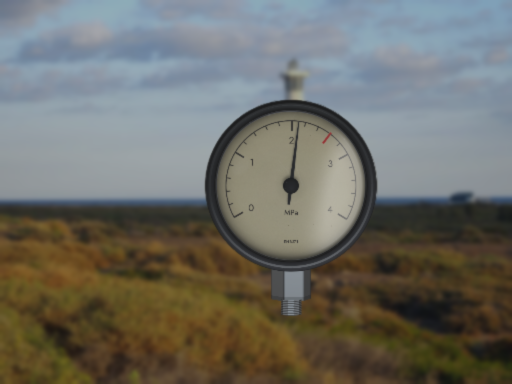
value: {"value": 2.1, "unit": "MPa"}
